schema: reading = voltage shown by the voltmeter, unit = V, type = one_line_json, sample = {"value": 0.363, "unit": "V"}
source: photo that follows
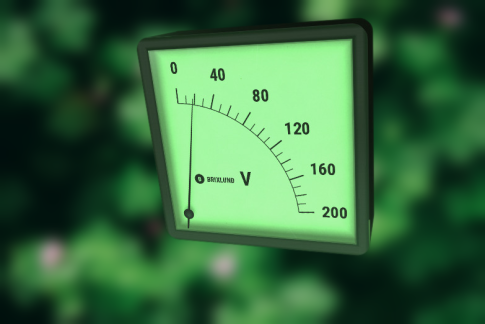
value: {"value": 20, "unit": "V"}
